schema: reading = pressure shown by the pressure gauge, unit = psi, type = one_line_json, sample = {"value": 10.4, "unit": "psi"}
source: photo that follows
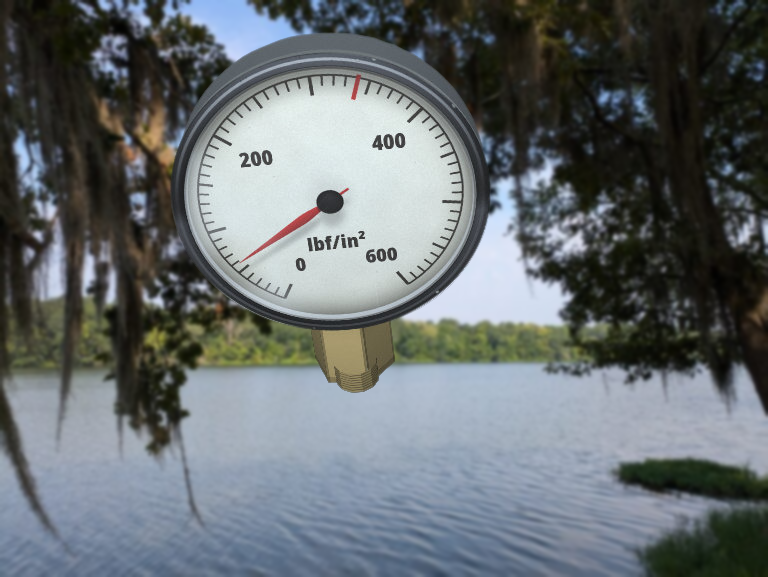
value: {"value": 60, "unit": "psi"}
